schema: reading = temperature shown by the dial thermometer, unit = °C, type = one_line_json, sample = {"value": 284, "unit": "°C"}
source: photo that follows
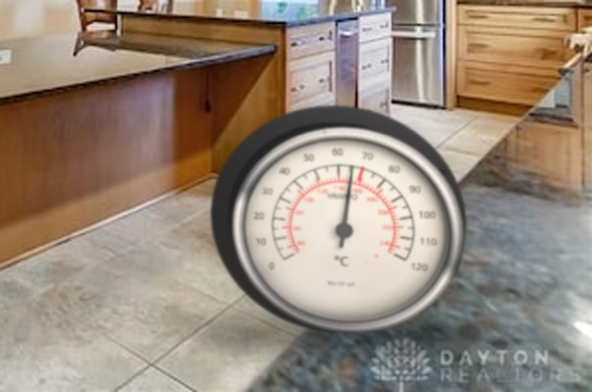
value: {"value": 65, "unit": "°C"}
